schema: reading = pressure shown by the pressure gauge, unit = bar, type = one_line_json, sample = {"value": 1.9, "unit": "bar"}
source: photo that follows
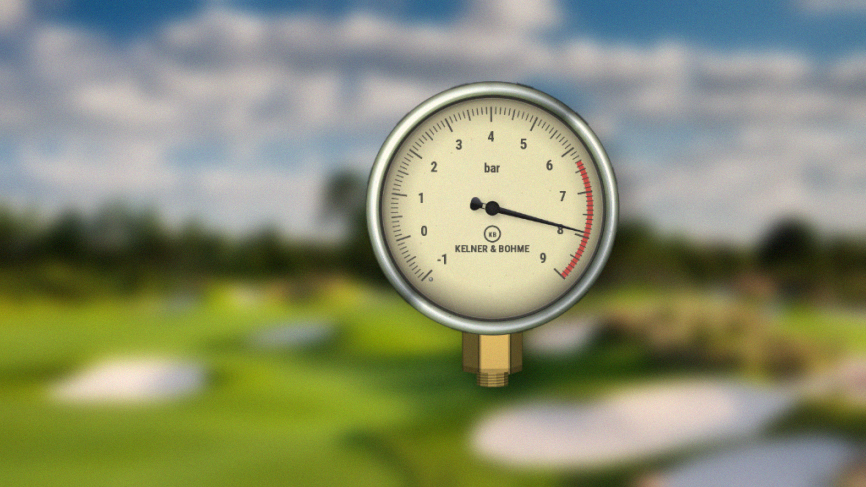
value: {"value": 7.9, "unit": "bar"}
